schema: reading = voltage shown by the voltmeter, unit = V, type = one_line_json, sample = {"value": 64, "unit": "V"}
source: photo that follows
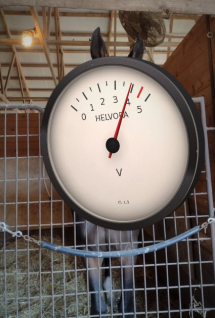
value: {"value": 4, "unit": "V"}
